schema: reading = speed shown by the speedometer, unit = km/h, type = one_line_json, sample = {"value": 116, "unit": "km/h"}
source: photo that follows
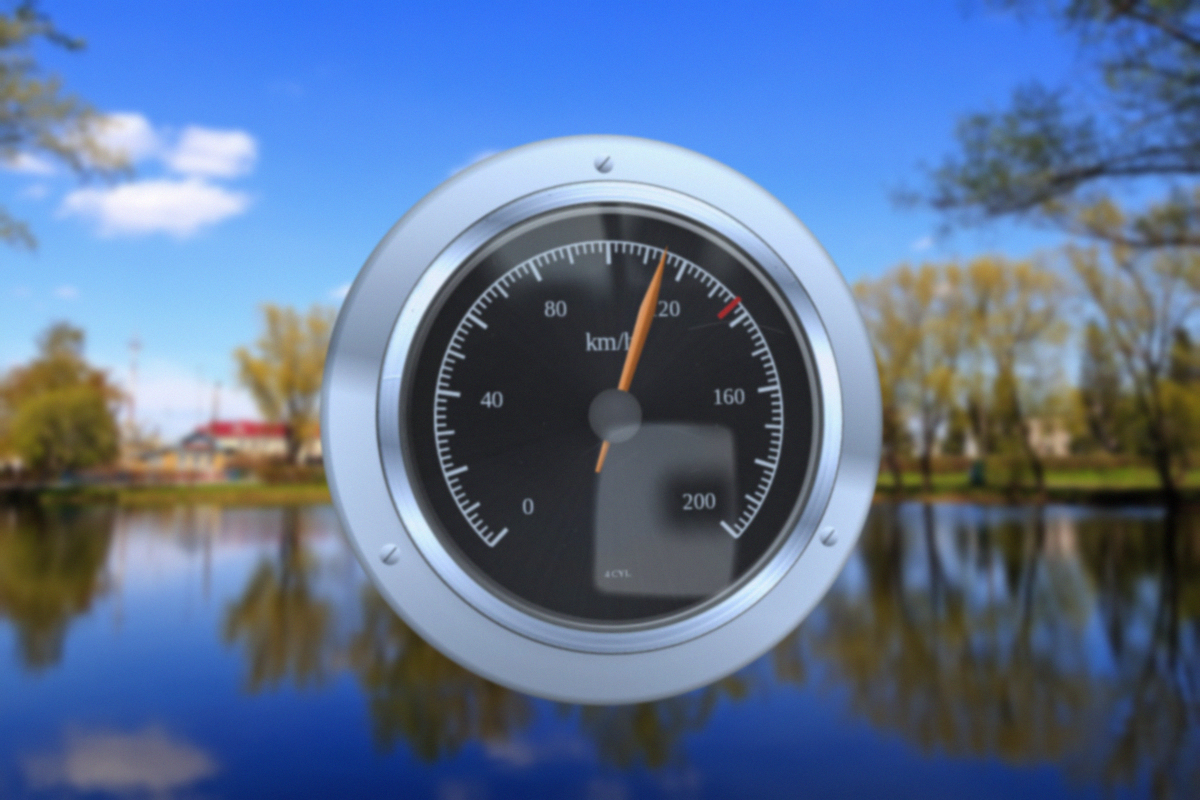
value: {"value": 114, "unit": "km/h"}
